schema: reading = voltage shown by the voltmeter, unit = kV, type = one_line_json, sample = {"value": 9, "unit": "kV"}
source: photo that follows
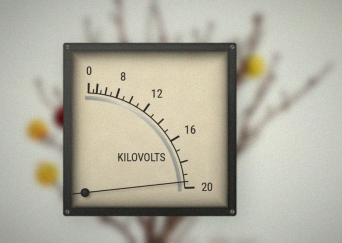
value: {"value": 19.5, "unit": "kV"}
